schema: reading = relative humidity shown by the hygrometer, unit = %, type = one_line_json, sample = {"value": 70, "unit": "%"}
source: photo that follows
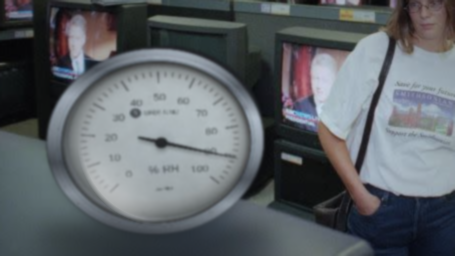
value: {"value": 90, "unit": "%"}
